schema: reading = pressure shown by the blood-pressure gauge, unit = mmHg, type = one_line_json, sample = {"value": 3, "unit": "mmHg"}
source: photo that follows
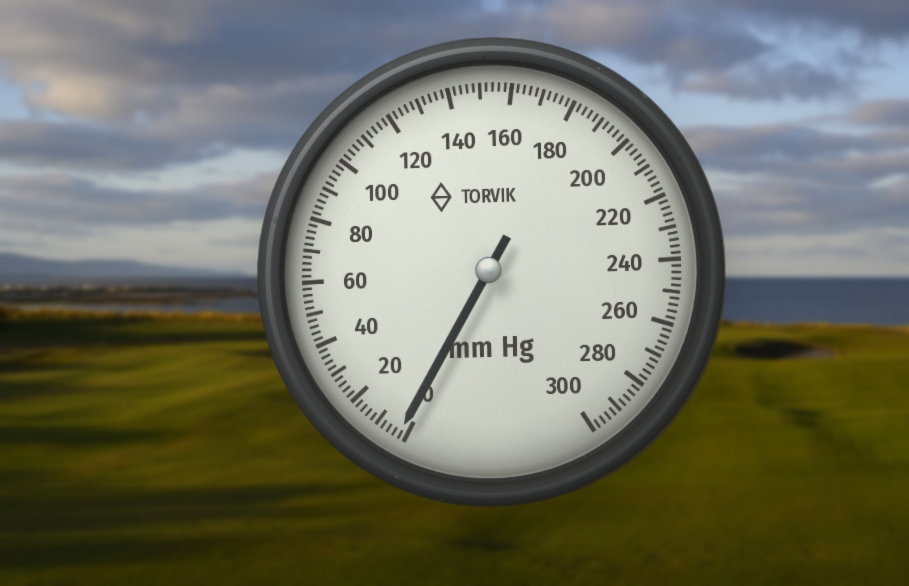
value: {"value": 2, "unit": "mmHg"}
